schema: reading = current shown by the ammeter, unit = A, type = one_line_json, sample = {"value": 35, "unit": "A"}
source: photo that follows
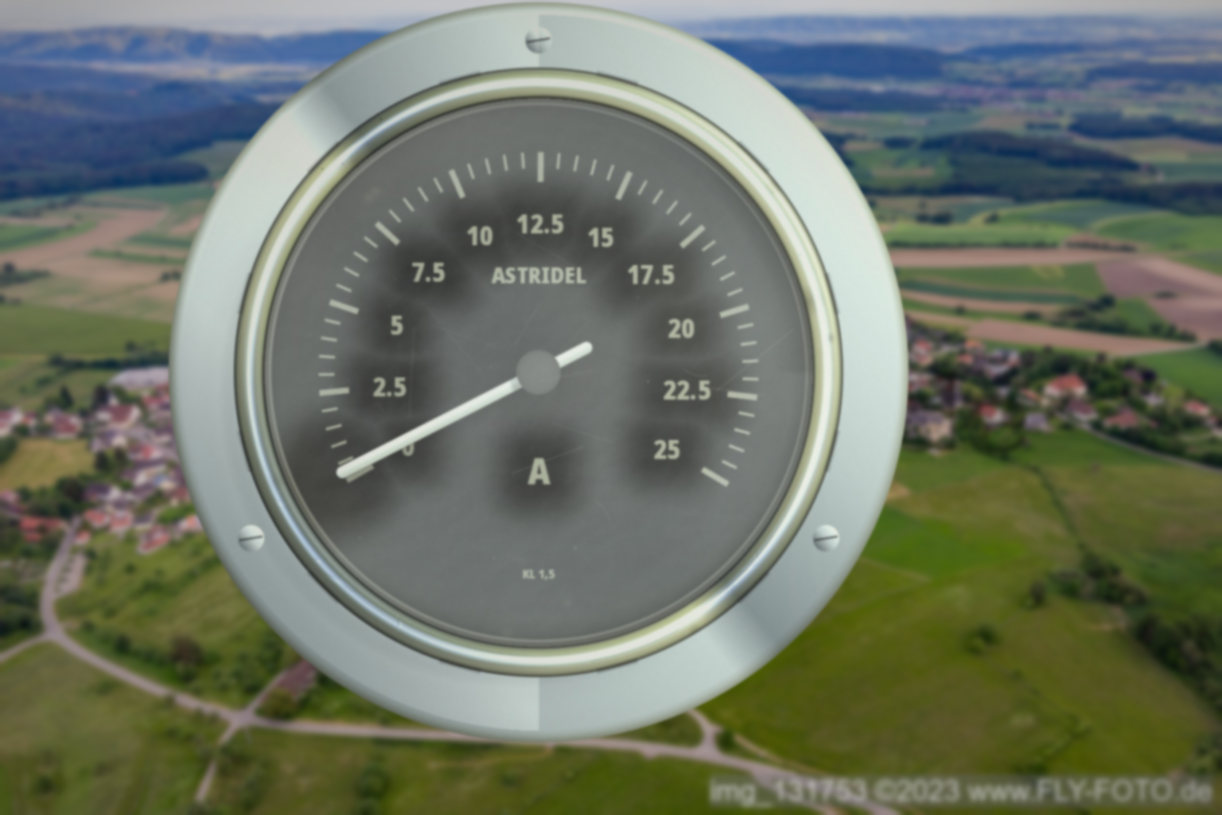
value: {"value": 0.25, "unit": "A"}
